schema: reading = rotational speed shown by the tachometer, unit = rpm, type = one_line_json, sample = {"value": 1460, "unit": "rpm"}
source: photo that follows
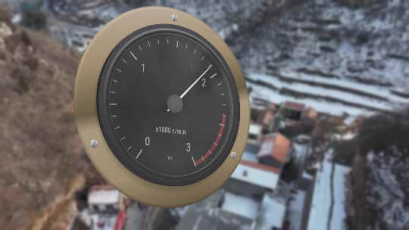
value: {"value": 1900, "unit": "rpm"}
